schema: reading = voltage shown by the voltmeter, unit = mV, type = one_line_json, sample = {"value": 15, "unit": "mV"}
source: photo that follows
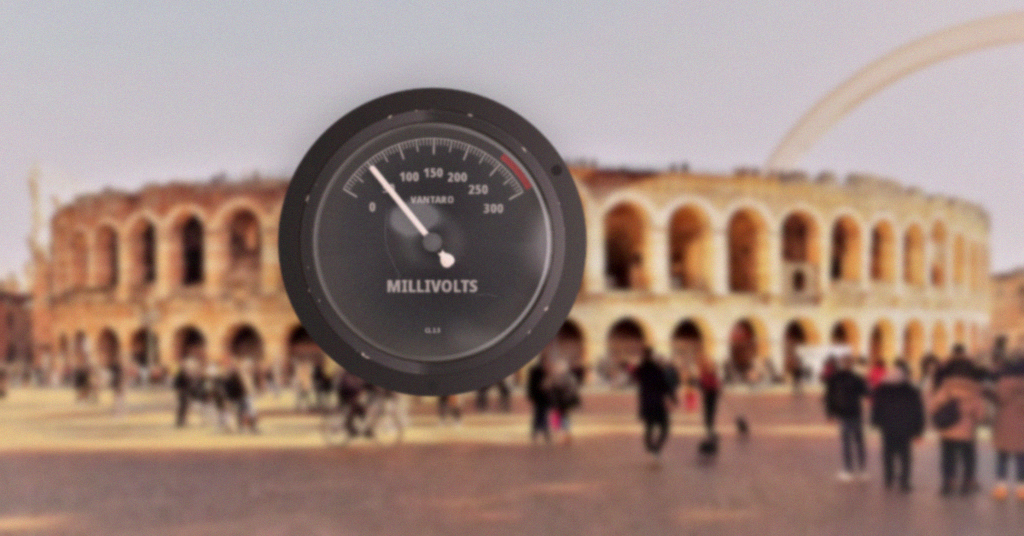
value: {"value": 50, "unit": "mV"}
